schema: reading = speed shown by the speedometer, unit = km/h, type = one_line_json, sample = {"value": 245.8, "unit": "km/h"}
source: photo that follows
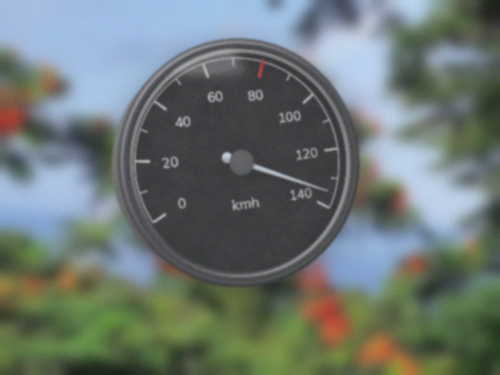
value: {"value": 135, "unit": "km/h"}
